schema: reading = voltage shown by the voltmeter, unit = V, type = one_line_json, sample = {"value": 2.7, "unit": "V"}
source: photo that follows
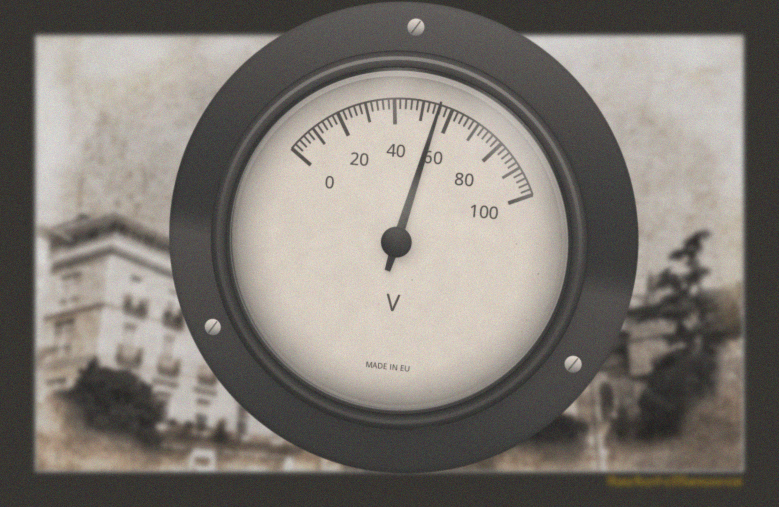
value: {"value": 56, "unit": "V"}
